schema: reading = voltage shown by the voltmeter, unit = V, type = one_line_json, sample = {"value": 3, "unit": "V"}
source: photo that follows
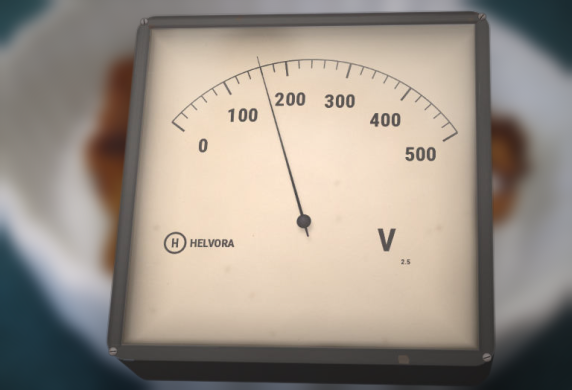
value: {"value": 160, "unit": "V"}
